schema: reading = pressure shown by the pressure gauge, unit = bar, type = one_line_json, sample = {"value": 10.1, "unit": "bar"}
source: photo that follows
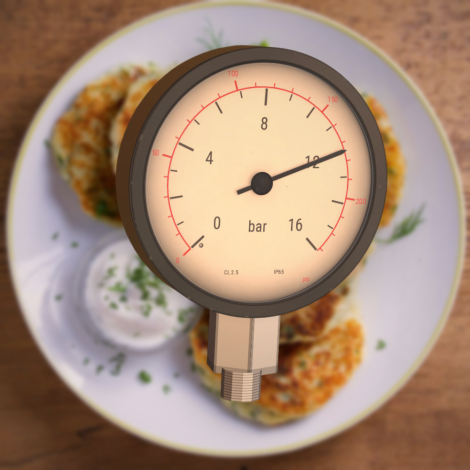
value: {"value": 12, "unit": "bar"}
